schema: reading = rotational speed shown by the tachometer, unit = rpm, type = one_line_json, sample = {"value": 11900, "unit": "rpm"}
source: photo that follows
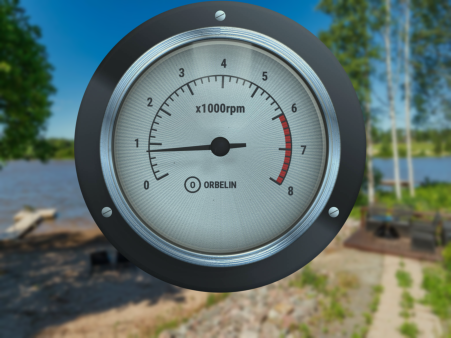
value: {"value": 800, "unit": "rpm"}
